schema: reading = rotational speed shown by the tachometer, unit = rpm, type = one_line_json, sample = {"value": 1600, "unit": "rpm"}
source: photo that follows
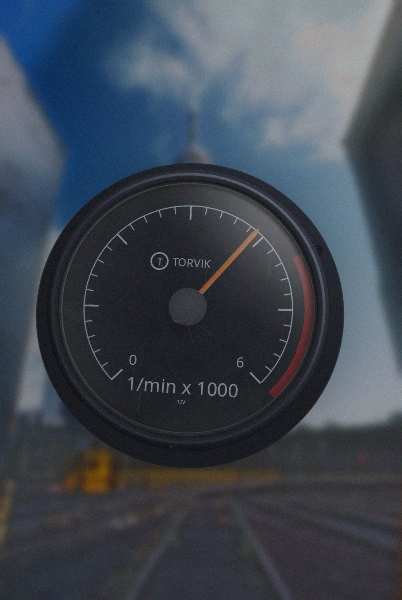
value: {"value": 3900, "unit": "rpm"}
